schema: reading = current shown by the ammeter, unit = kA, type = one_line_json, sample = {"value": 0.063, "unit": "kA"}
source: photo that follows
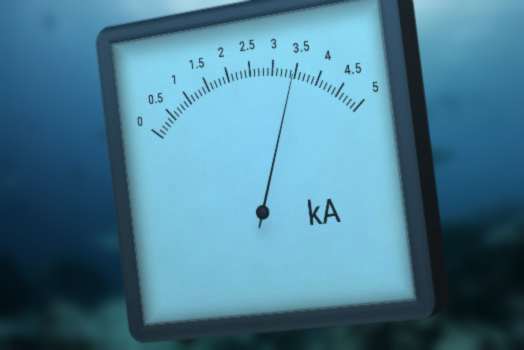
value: {"value": 3.5, "unit": "kA"}
